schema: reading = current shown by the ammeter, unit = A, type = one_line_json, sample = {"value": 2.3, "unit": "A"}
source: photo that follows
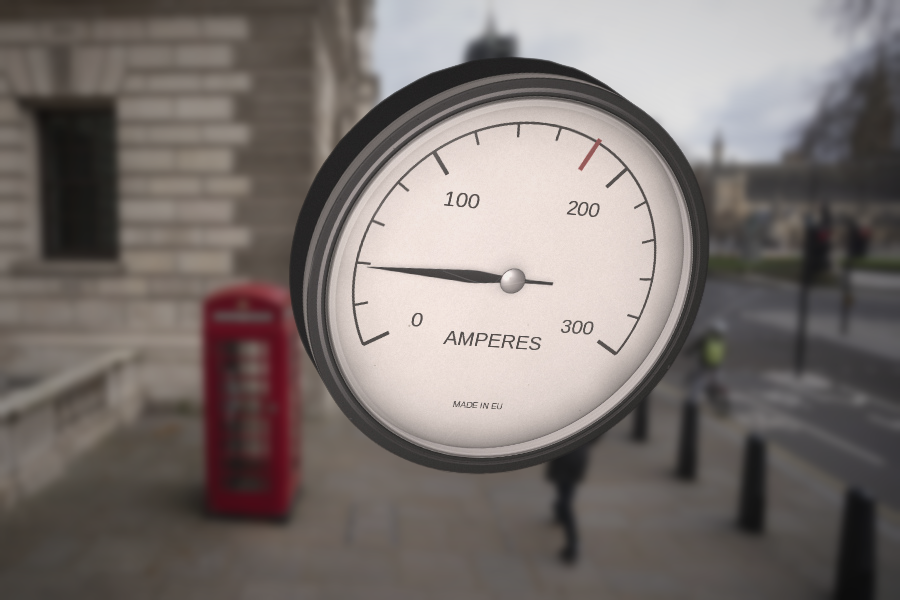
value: {"value": 40, "unit": "A"}
